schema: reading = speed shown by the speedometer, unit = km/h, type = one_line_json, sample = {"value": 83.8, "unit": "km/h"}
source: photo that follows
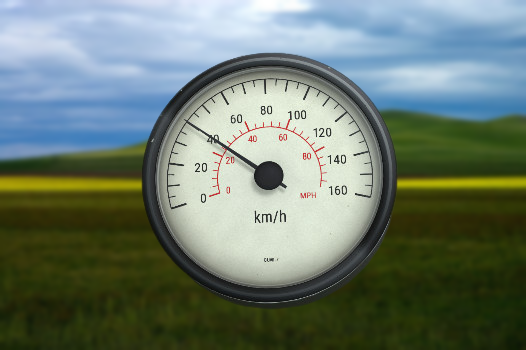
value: {"value": 40, "unit": "km/h"}
